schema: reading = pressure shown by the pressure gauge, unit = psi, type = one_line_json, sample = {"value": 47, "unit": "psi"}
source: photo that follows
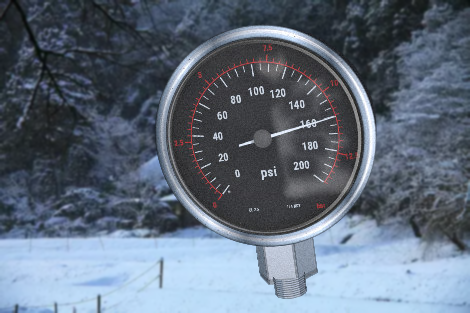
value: {"value": 160, "unit": "psi"}
